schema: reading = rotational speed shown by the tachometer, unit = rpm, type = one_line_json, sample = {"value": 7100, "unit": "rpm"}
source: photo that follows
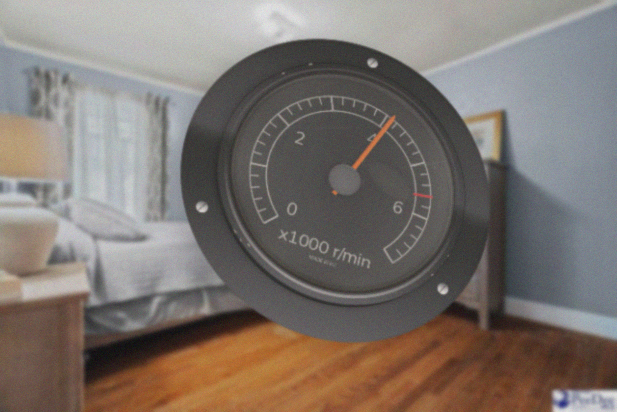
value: {"value": 4100, "unit": "rpm"}
